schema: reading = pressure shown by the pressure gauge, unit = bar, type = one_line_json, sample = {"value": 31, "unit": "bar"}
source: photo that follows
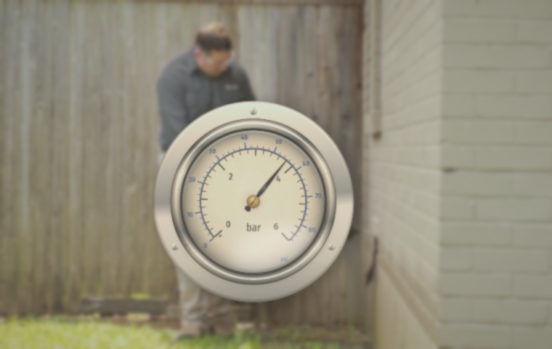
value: {"value": 3.8, "unit": "bar"}
